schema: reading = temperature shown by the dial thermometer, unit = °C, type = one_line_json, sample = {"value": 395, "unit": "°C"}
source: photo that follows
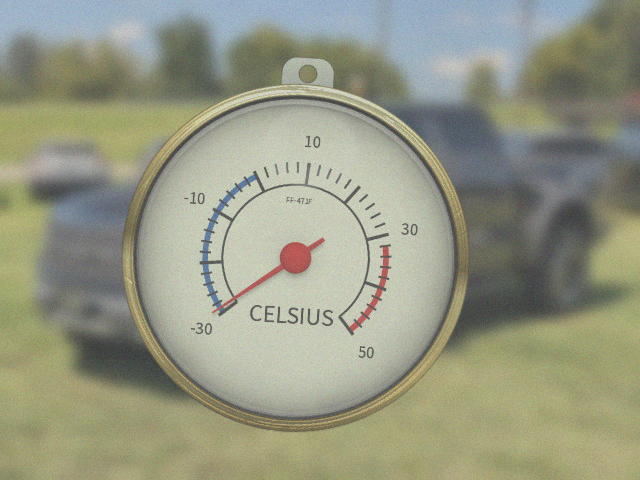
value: {"value": -29, "unit": "°C"}
